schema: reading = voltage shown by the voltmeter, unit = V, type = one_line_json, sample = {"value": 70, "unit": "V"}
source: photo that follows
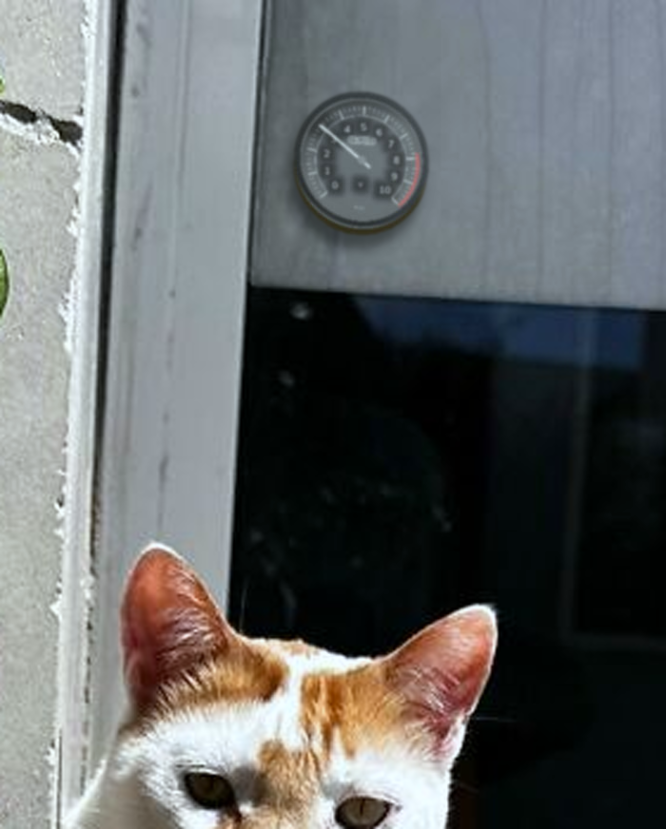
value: {"value": 3, "unit": "V"}
